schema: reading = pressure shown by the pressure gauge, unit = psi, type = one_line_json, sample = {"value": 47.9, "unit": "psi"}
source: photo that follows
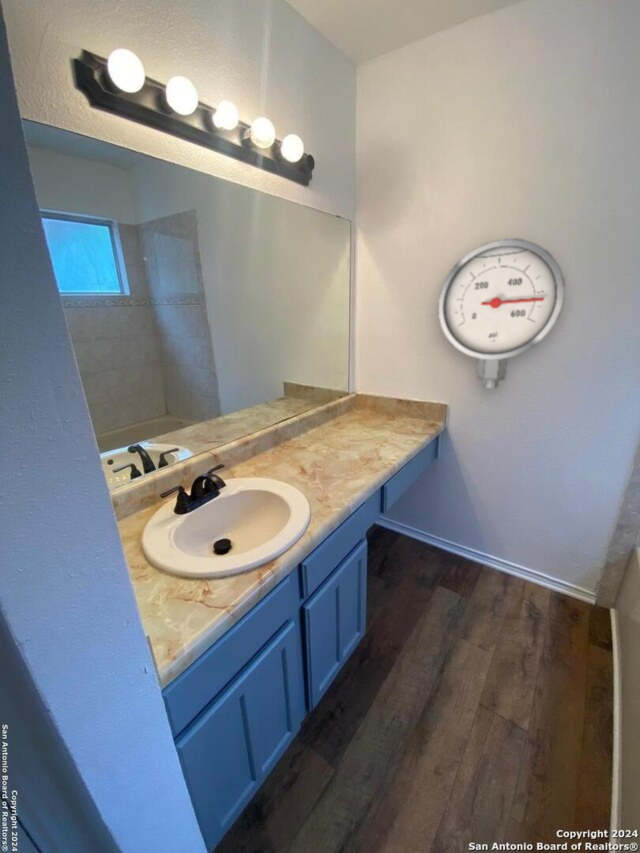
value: {"value": 525, "unit": "psi"}
